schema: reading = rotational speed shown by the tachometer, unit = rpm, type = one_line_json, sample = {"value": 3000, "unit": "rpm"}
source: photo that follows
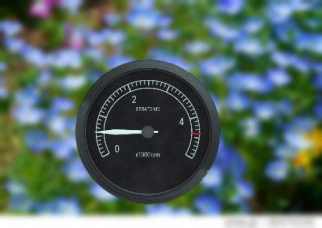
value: {"value": 600, "unit": "rpm"}
